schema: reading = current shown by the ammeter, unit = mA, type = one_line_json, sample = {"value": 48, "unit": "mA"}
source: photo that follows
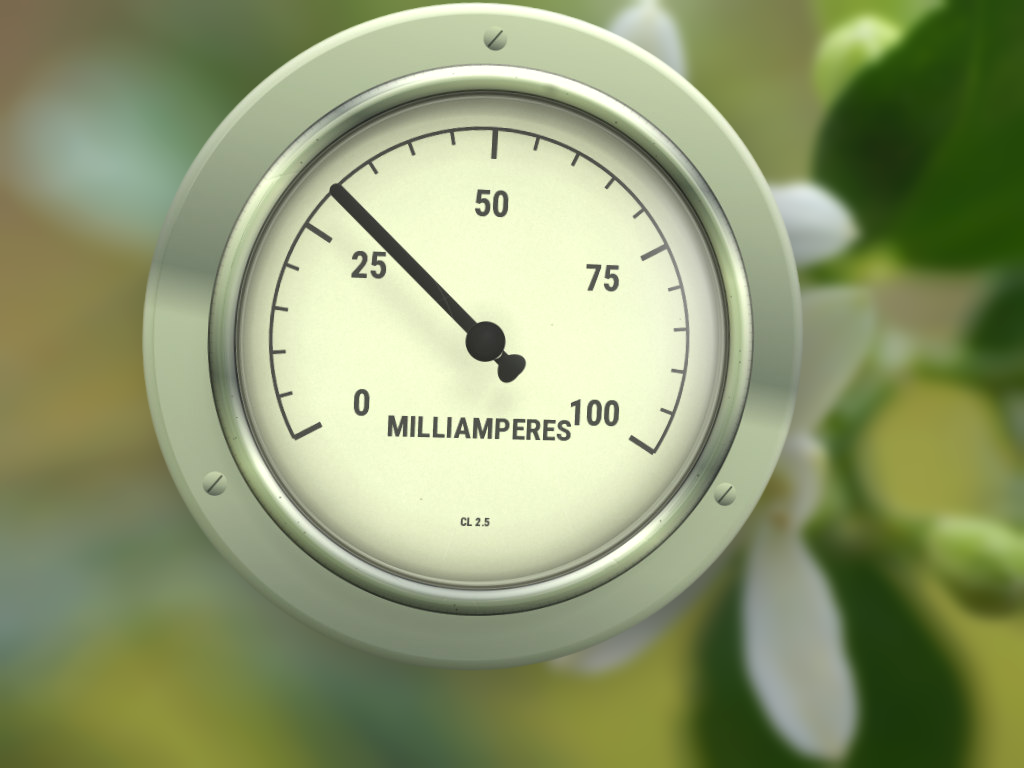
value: {"value": 30, "unit": "mA"}
